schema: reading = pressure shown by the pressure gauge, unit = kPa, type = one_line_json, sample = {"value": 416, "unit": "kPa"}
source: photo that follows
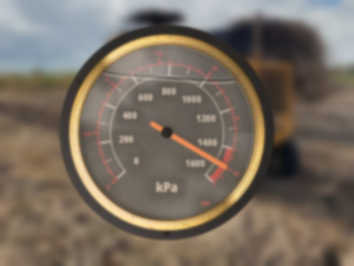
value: {"value": 1500, "unit": "kPa"}
